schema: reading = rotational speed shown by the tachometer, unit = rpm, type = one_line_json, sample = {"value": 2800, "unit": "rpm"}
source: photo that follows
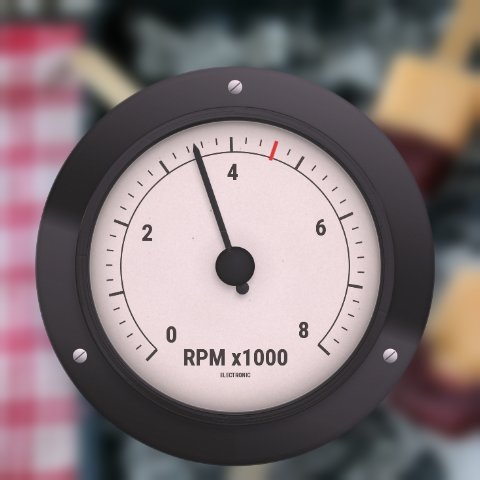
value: {"value": 3500, "unit": "rpm"}
